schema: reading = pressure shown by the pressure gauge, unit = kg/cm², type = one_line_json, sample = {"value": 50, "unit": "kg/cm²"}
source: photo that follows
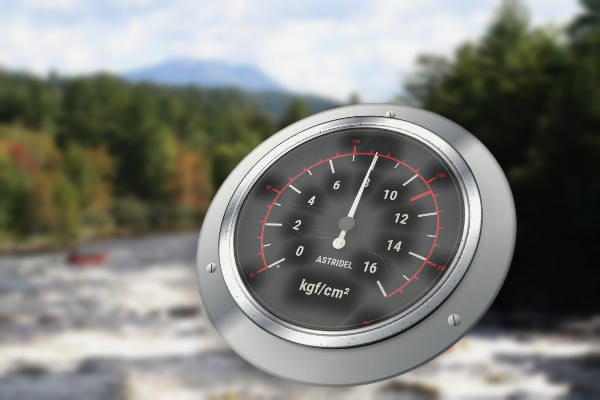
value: {"value": 8, "unit": "kg/cm²"}
